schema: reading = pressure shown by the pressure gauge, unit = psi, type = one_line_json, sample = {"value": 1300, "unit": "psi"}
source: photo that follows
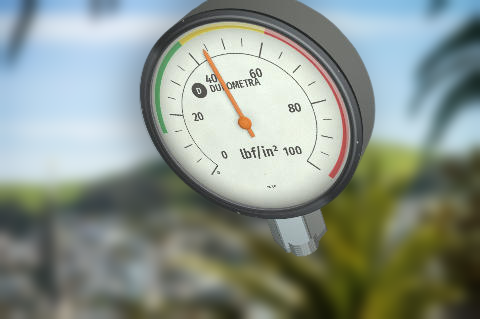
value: {"value": 45, "unit": "psi"}
